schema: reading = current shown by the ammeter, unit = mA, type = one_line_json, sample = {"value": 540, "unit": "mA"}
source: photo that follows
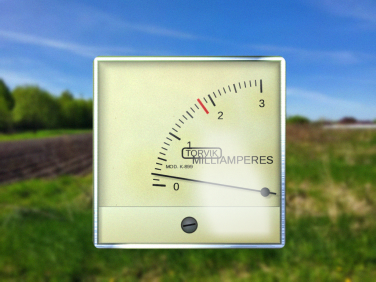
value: {"value": 0.2, "unit": "mA"}
